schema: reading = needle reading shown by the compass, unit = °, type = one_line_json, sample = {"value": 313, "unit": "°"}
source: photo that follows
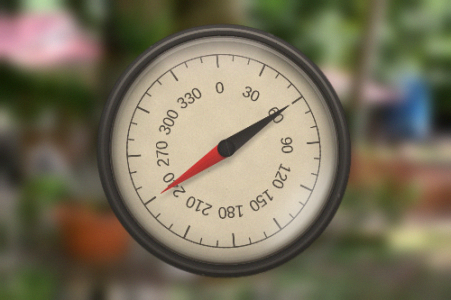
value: {"value": 240, "unit": "°"}
